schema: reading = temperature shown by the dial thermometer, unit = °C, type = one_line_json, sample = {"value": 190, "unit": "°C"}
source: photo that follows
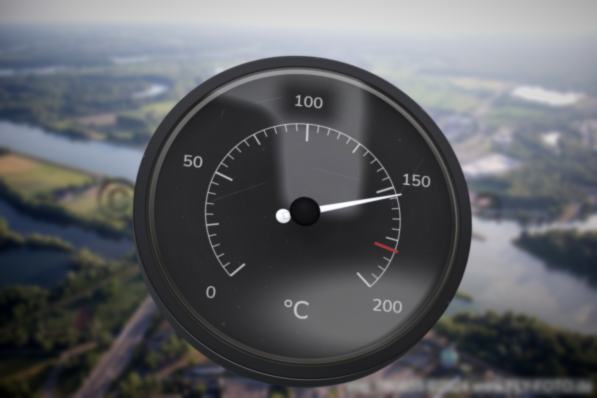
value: {"value": 155, "unit": "°C"}
